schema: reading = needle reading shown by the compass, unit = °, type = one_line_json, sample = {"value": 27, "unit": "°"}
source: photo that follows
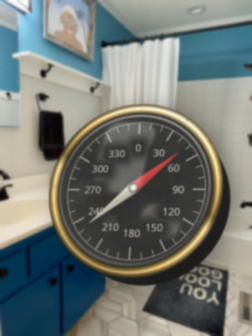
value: {"value": 50, "unit": "°"}
